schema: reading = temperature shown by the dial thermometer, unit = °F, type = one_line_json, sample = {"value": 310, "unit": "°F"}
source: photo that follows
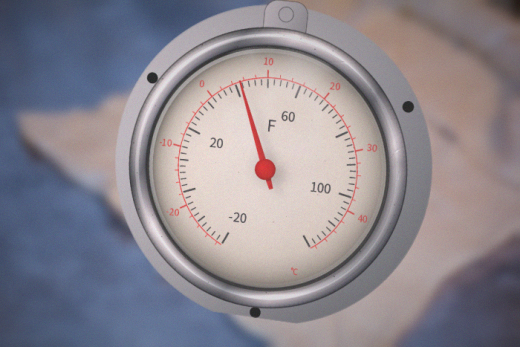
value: {"value": 42, "unit": "°F"}
